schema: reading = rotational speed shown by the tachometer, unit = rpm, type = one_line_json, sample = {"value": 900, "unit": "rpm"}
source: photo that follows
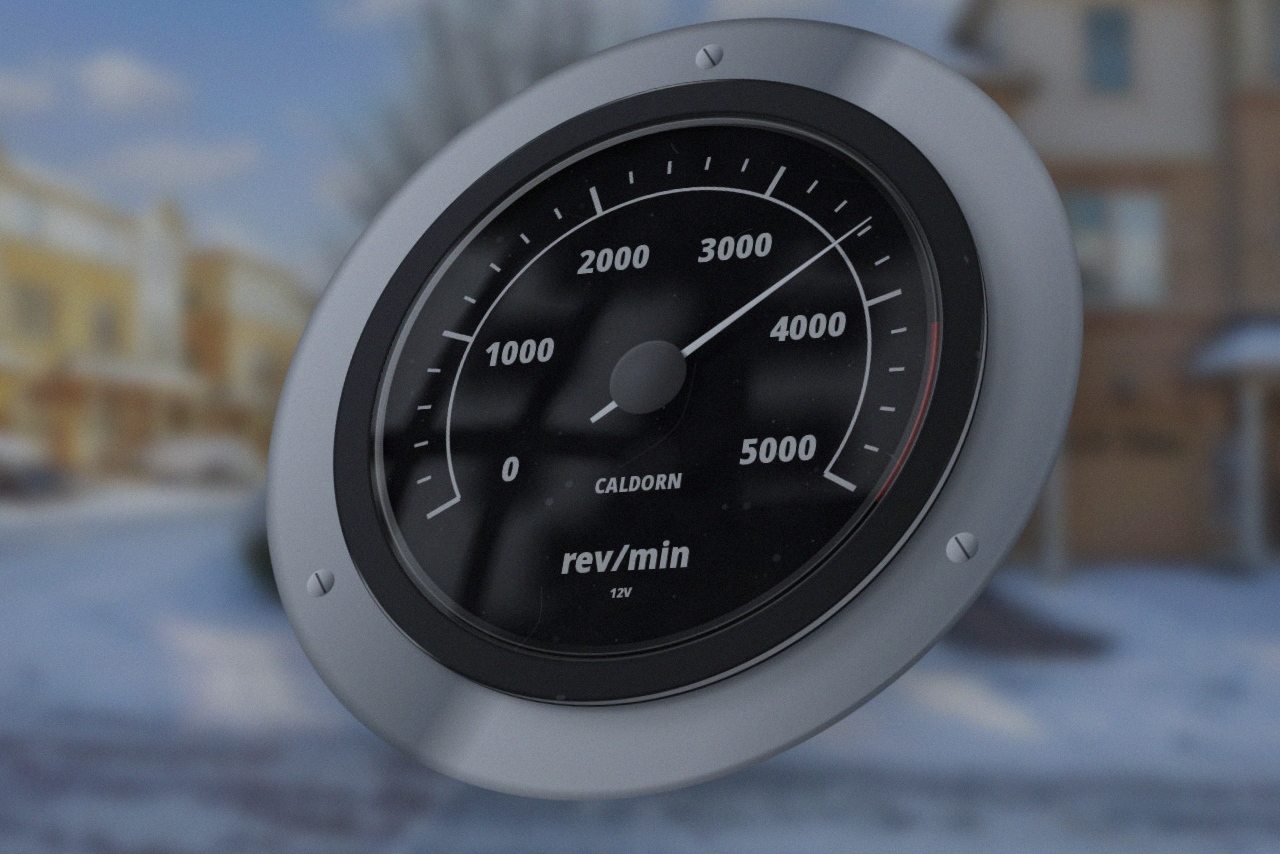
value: {"value": 3600, "unit": "rpm"}
